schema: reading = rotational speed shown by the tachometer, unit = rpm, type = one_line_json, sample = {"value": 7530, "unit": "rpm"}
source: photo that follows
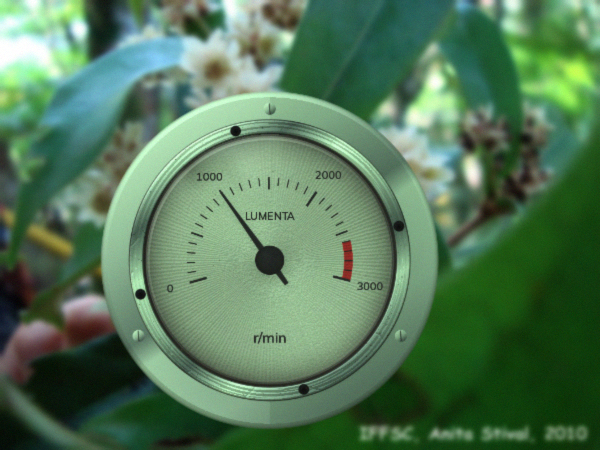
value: {"value": 1000, "unit": "rpm"}
